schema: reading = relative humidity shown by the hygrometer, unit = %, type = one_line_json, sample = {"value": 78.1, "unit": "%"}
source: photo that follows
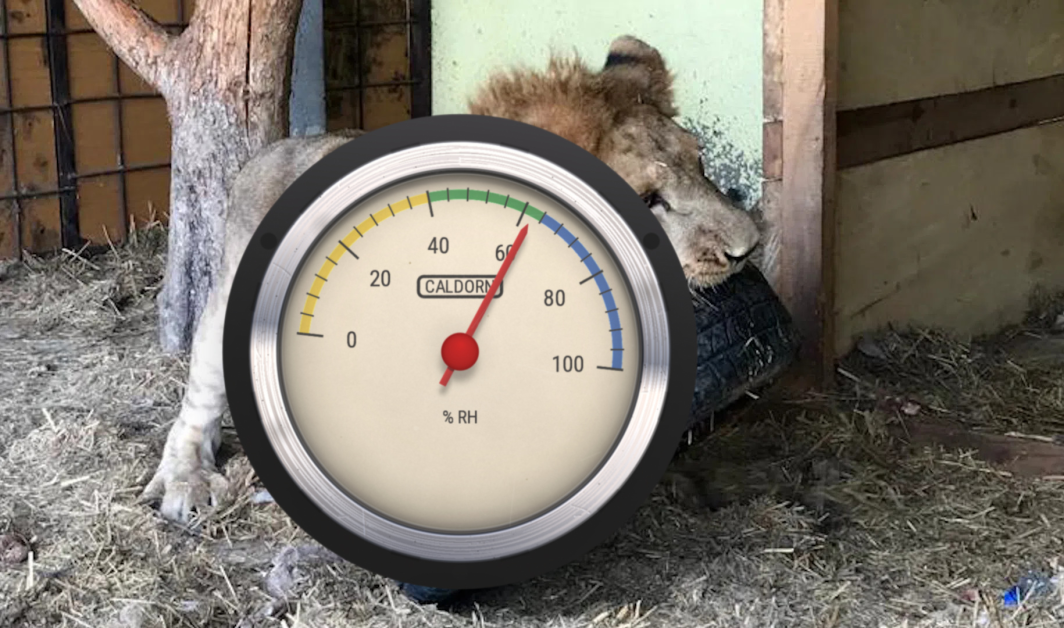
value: {"value": 62, "unit": "%"}
